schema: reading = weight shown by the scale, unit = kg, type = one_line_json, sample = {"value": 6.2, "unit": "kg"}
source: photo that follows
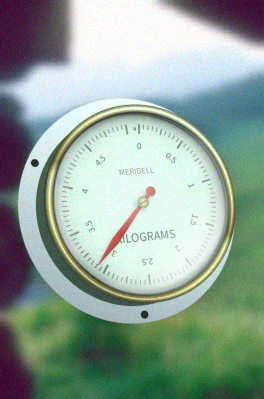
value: {"value": 3.1, "unit": "kg"}
